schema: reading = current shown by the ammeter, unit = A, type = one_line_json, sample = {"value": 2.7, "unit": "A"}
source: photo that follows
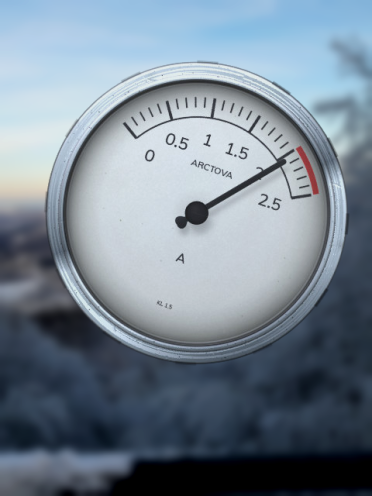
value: {"value": 2.05, "unit": "A"}
